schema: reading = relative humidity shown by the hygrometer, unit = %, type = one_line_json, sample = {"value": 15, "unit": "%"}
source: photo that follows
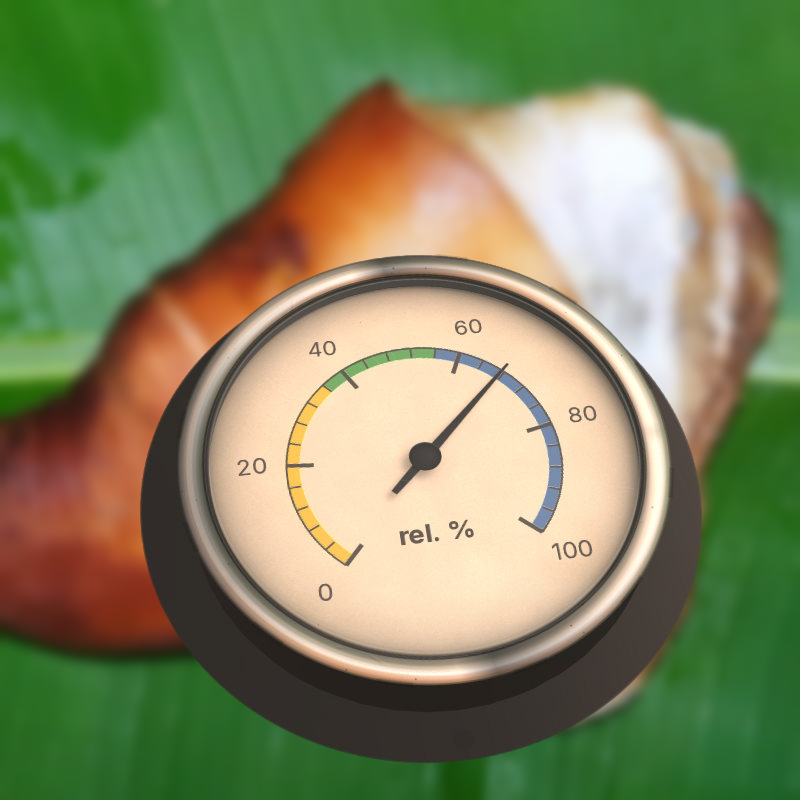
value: {"value": 68, "unit": "%"}
